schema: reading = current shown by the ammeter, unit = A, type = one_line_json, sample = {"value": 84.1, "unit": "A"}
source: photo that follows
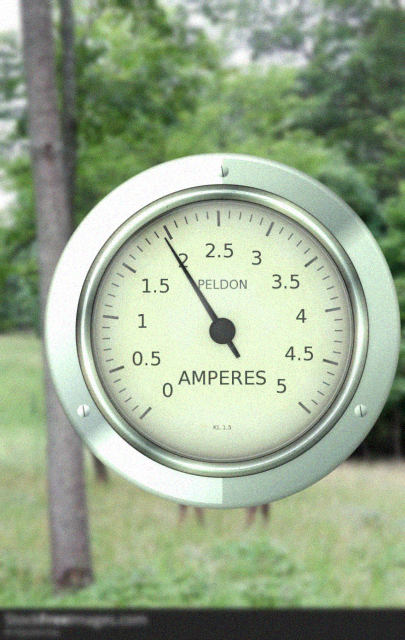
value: {"value": 1.95, "unit": "A"}
